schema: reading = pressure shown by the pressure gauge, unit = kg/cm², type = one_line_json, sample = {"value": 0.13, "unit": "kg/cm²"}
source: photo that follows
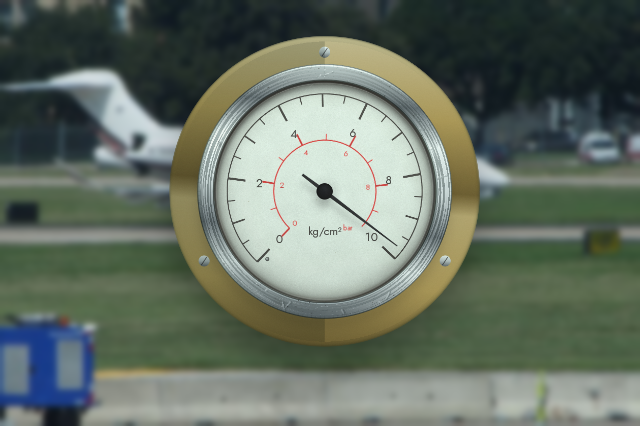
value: {"value": 9.75, "unit": "kg/cm²"}
